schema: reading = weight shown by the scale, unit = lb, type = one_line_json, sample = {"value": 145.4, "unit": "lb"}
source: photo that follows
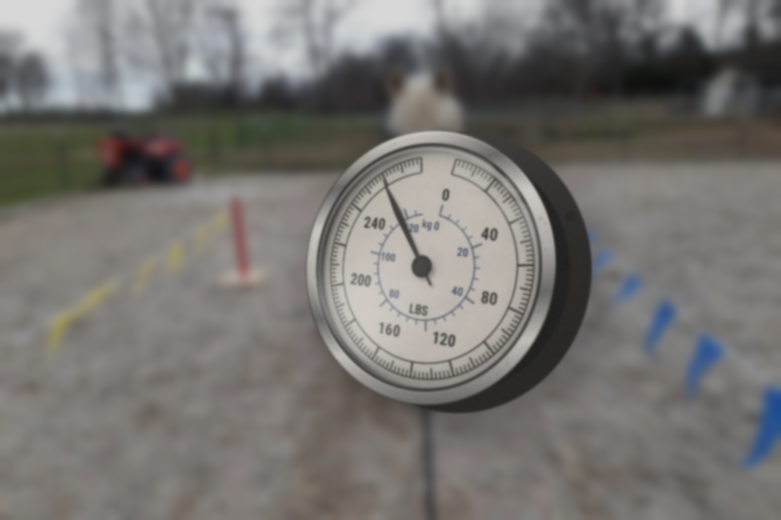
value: {"value": 260, "unit": "lb"}
